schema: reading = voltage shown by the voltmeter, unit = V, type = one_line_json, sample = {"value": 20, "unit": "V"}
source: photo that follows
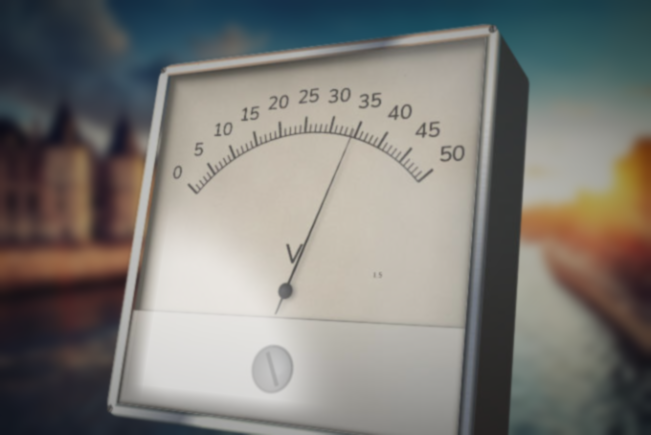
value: {"value": 35, "unit": "V"}
